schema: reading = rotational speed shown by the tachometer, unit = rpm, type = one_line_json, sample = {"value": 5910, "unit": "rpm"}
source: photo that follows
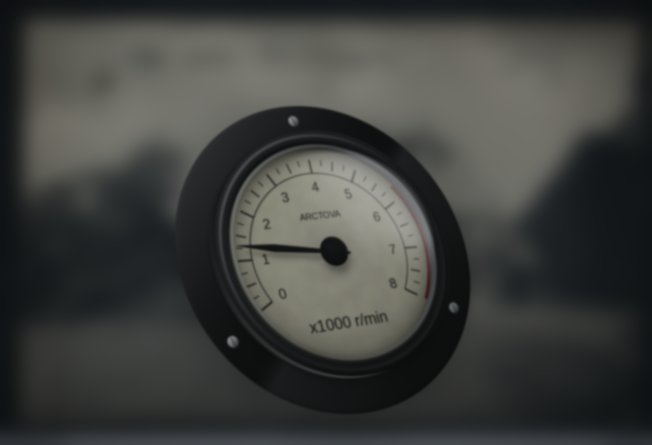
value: {"value": 1250, "unit": "rpm"}
